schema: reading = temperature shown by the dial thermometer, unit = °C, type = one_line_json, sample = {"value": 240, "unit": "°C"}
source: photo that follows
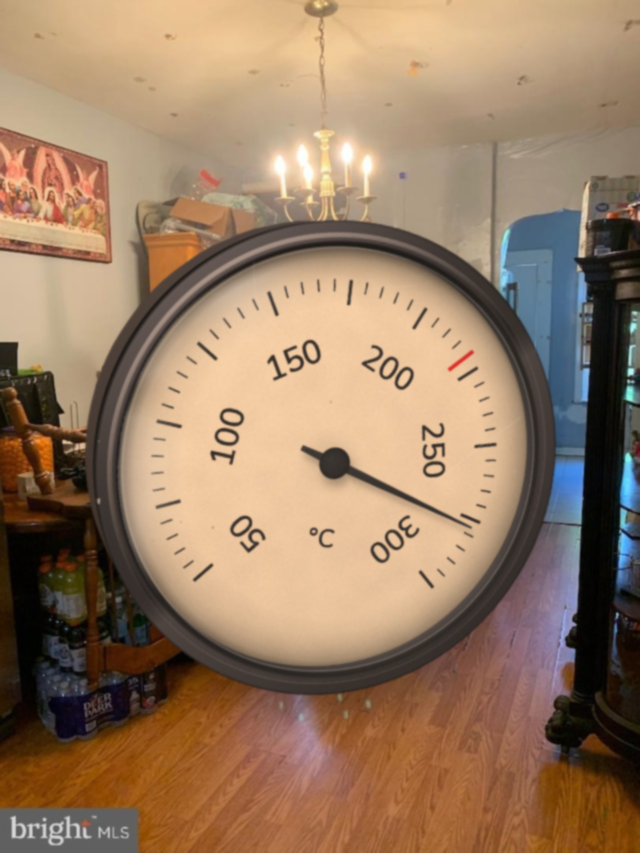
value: {"value": 277.5, "unit": "°C"}
